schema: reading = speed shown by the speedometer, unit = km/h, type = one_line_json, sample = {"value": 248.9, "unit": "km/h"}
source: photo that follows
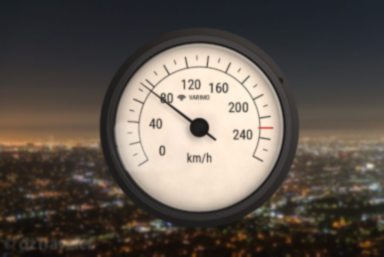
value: {"value": 75, "unit": "km/h"}
